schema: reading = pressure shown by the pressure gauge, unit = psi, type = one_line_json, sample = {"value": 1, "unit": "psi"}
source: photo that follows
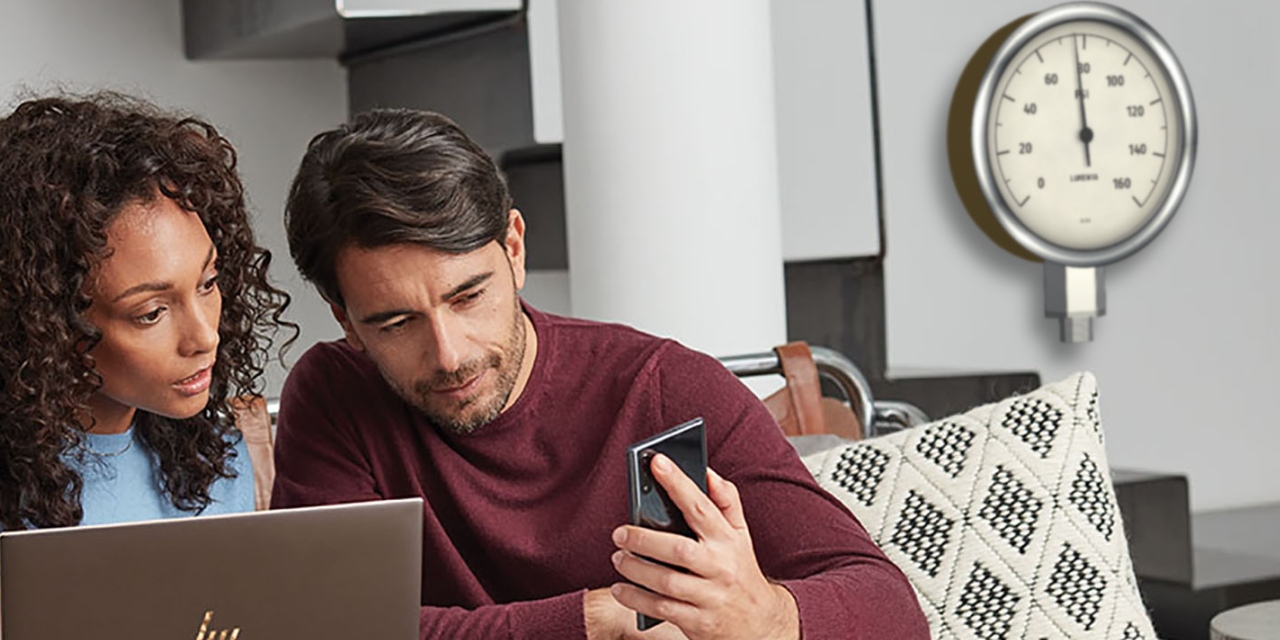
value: {"value": 75, "unit": "psi"}
